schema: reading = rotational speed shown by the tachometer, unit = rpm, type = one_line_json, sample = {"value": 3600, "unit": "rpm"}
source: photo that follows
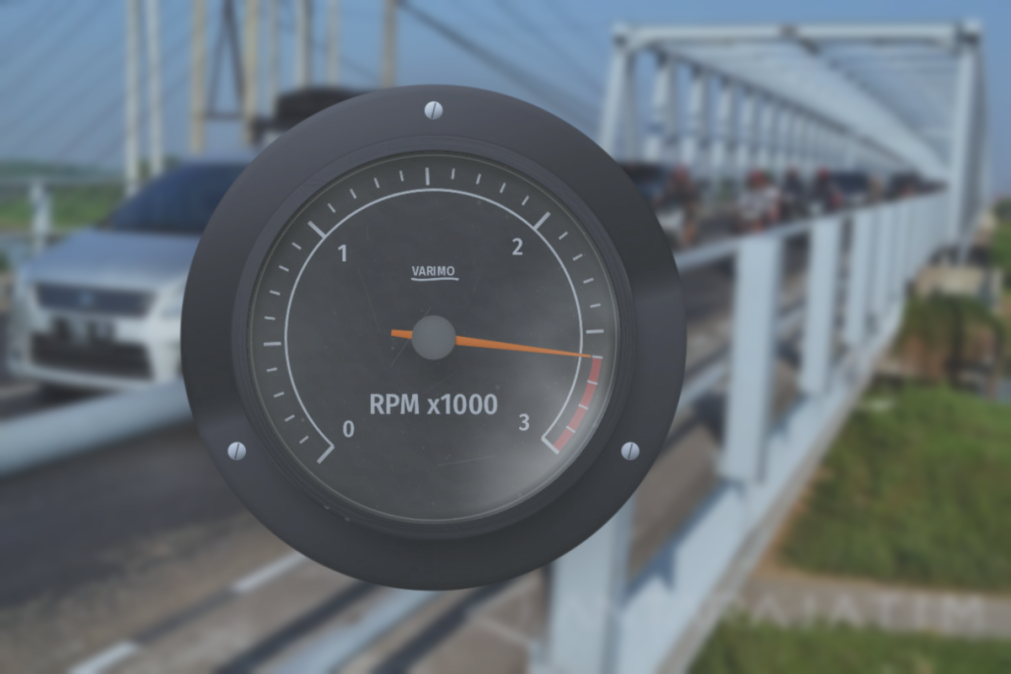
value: {"value": 2600, "unit": "rpm"}
